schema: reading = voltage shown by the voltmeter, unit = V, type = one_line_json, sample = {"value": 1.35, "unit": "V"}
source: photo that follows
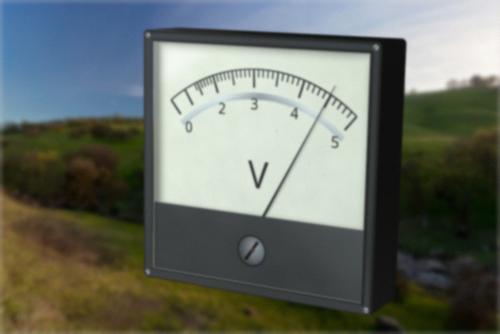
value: {"value": 4.5, "unit": "V"}
